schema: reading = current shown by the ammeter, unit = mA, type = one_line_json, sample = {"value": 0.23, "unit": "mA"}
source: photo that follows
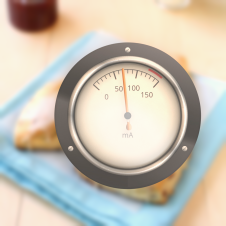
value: {"value": 70, "unit": "mA"}
